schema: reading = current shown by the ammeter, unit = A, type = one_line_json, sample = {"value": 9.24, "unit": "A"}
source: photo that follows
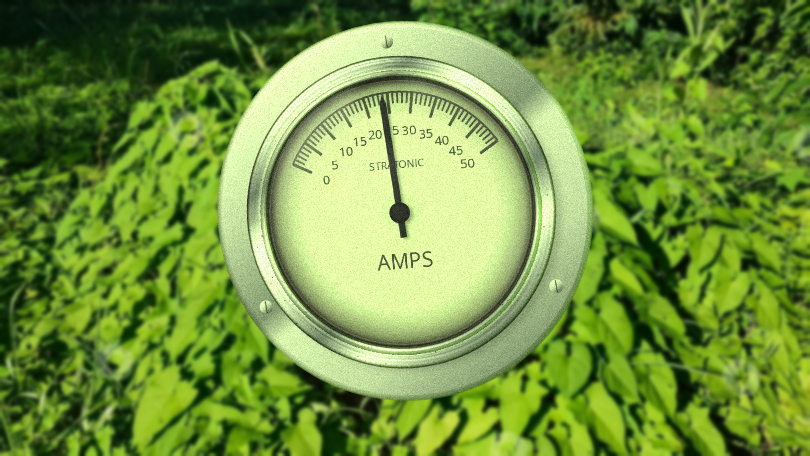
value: {"value": 24, "unit": "A"}
